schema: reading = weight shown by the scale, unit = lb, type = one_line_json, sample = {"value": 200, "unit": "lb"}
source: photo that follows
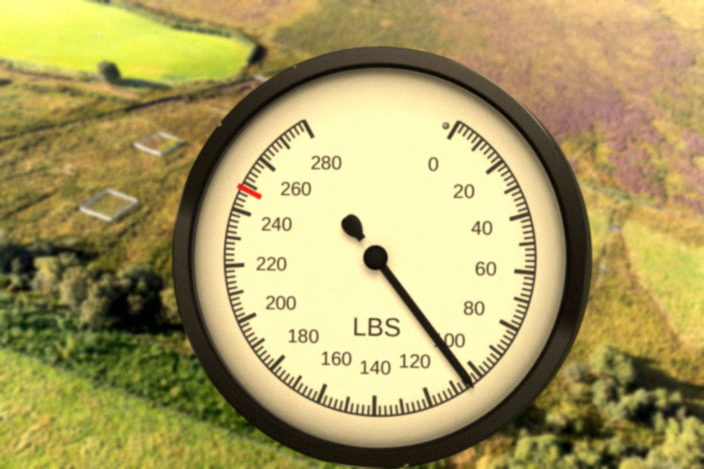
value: {"value": 104, "unit": "lb"}
